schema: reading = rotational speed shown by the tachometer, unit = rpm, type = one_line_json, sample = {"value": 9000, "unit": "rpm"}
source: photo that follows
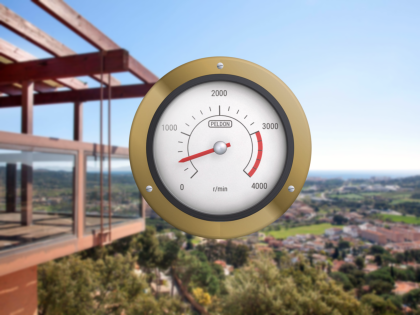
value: {"value": 400, "unit": "rpm"}
